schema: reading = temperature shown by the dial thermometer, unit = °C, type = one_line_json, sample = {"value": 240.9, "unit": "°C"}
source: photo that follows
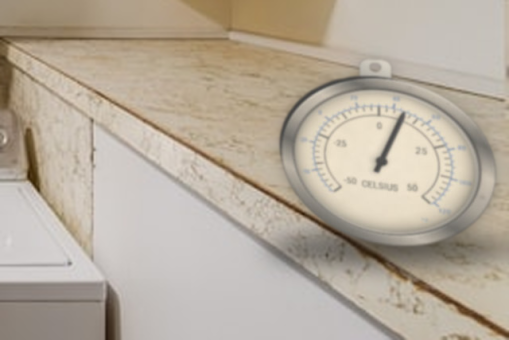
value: {"value": 7.5, "unit": "°C"}
